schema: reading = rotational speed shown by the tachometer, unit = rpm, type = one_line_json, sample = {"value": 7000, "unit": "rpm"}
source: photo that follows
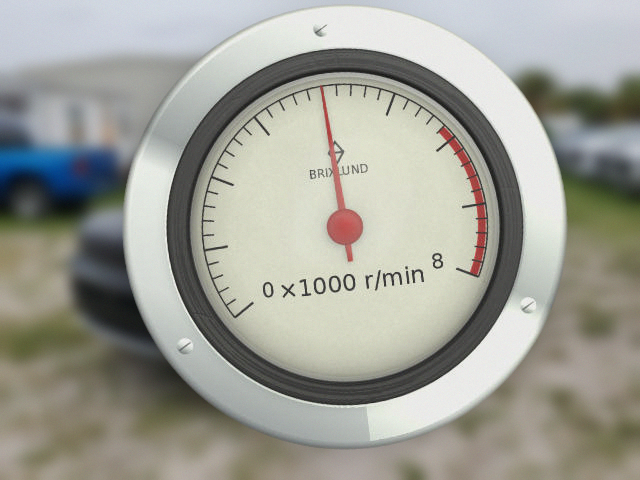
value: {"value": 4000, "unit": "rpm"}
